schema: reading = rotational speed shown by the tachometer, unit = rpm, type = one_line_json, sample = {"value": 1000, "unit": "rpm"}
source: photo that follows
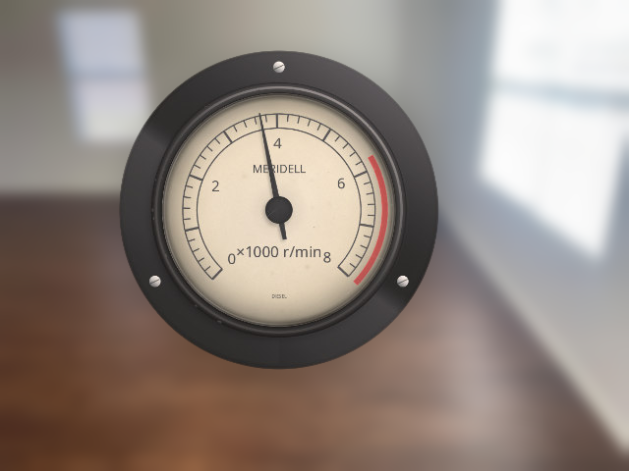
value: {"value": 3700, "unit": "rpm"}
